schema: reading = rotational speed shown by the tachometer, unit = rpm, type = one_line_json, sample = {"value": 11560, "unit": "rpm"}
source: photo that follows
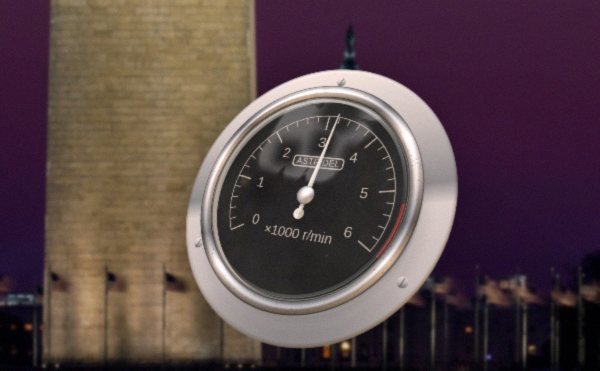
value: {"value": 3200, "unit": "rpm"}
